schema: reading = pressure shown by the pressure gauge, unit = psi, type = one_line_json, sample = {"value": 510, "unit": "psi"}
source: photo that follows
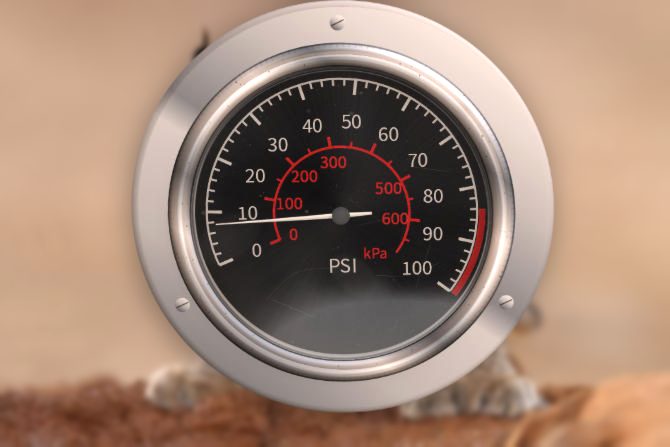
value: {"value": 8, "unit": "psi"}
